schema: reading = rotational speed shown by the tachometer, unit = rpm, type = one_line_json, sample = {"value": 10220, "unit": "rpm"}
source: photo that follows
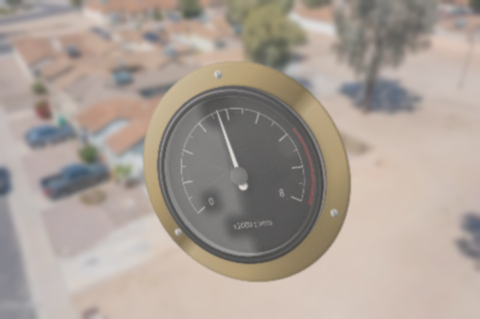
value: {"value": 3750, "unit": "rpm"}
